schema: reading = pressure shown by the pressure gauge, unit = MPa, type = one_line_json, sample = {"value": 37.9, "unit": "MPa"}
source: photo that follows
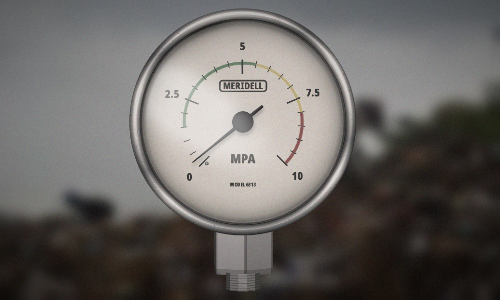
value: {"value": 0.25, "unit": "MPa"}
